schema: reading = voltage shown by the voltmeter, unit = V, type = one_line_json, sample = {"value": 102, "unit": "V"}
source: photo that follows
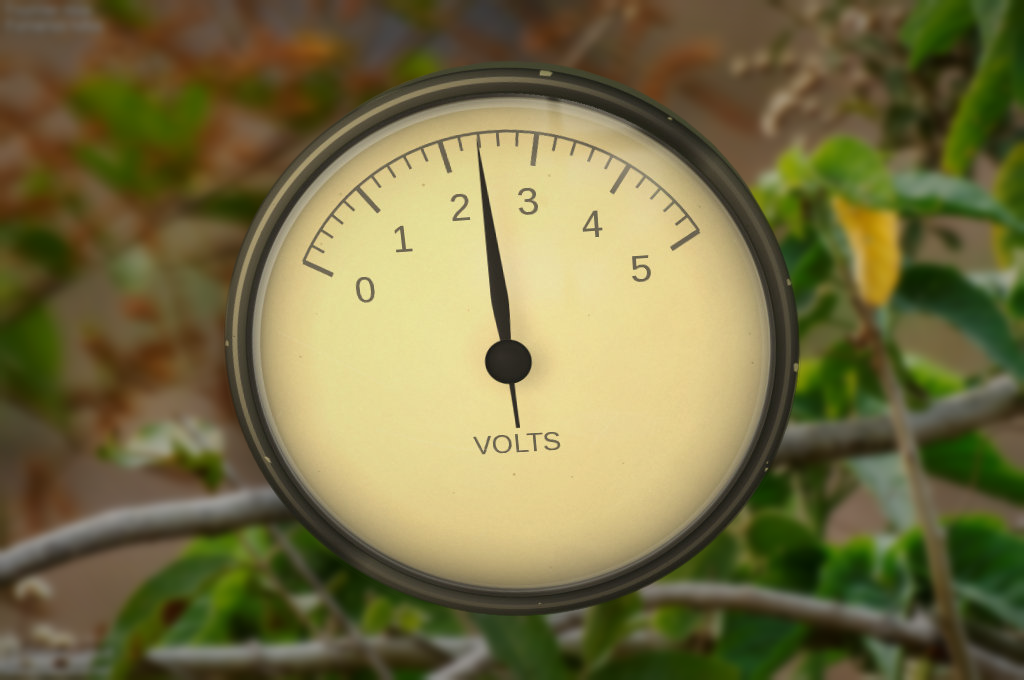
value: {"value": 2.4, "unit": "V"}
